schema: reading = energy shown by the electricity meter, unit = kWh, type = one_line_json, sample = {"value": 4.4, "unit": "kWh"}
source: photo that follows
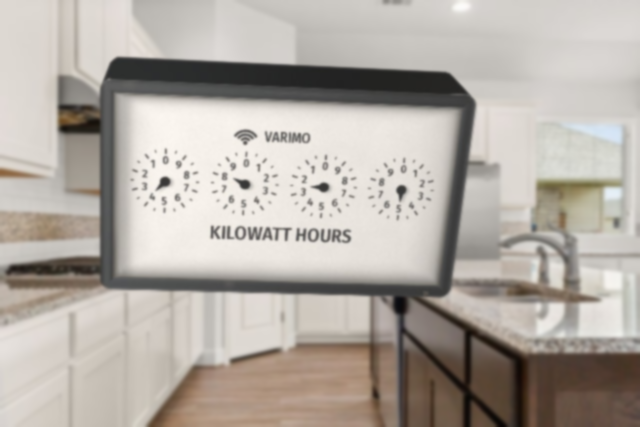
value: {"value": 3825, "unit": "kWh"}
